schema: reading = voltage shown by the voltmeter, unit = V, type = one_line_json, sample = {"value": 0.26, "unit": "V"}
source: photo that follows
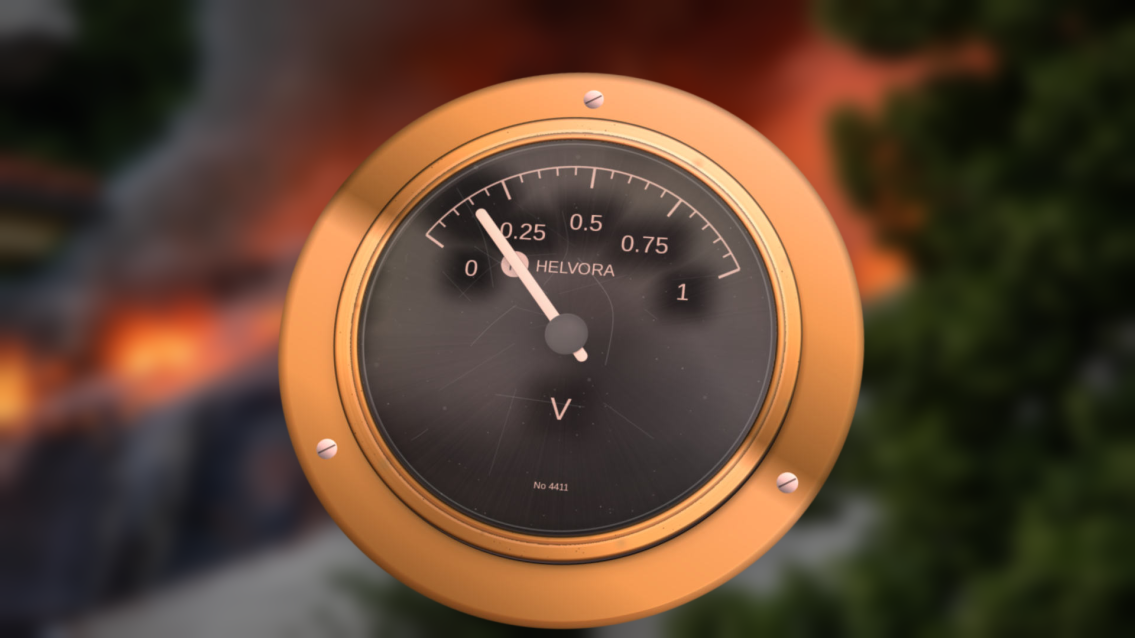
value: {"value": 0.15, "unit": "V"}
